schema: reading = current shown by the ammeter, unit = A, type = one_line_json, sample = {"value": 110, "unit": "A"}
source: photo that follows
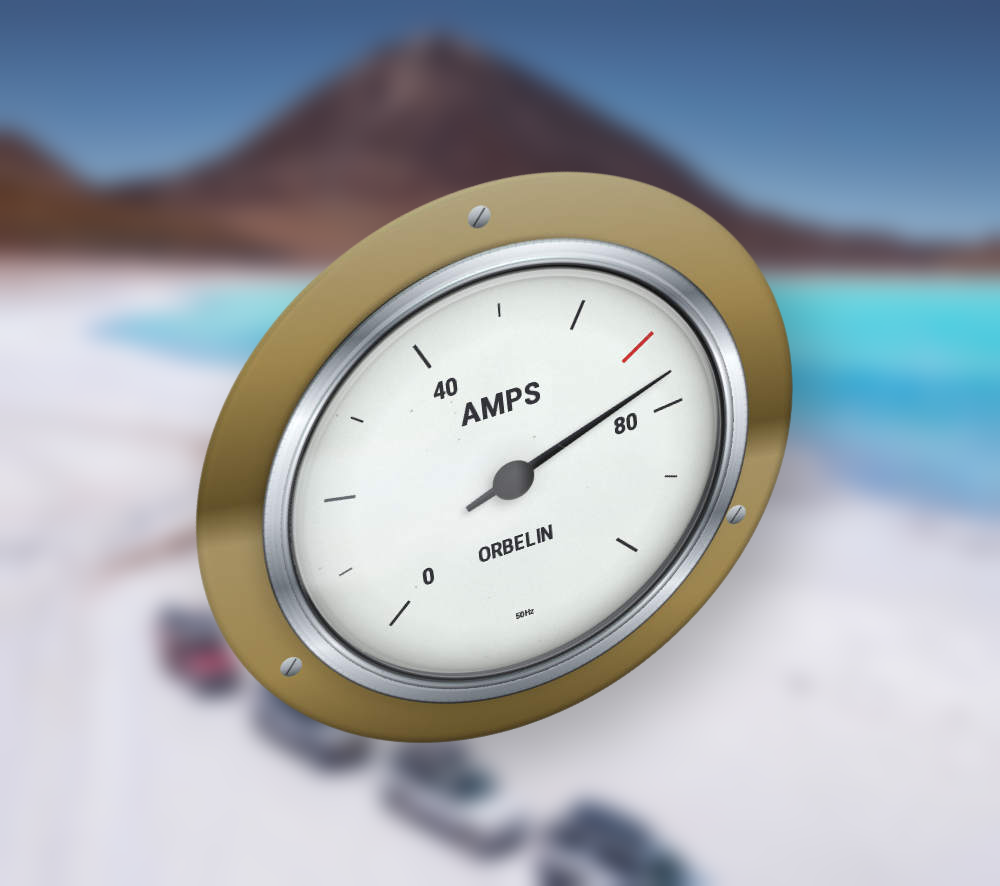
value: {"value": 75, "unit": "A"}
